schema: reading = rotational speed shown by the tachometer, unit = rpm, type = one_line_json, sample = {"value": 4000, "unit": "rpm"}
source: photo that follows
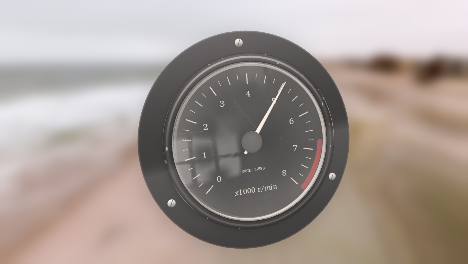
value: {"value": 5000, "unit": "rpm"}
